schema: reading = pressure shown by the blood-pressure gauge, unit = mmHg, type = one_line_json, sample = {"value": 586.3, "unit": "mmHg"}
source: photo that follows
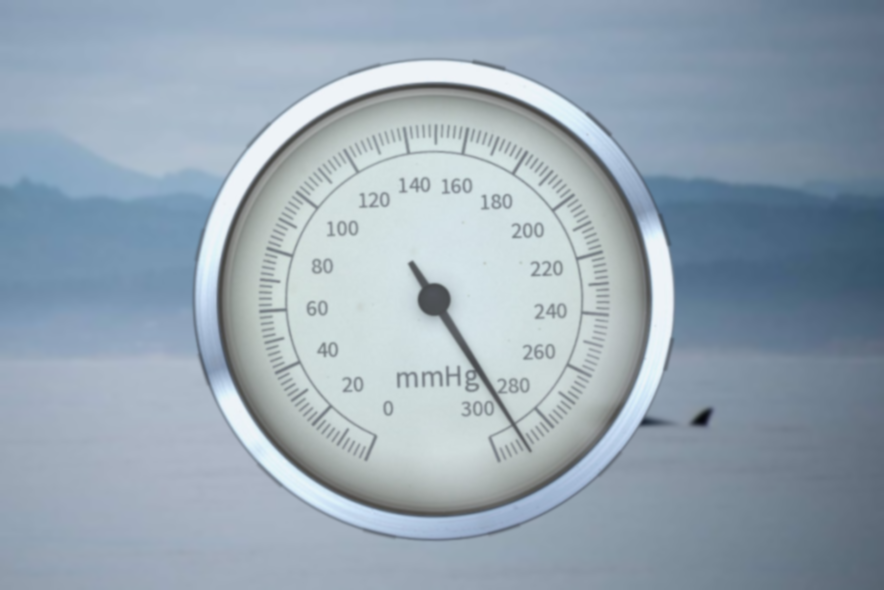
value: {"value": 290, "unit": "mmHg"}
